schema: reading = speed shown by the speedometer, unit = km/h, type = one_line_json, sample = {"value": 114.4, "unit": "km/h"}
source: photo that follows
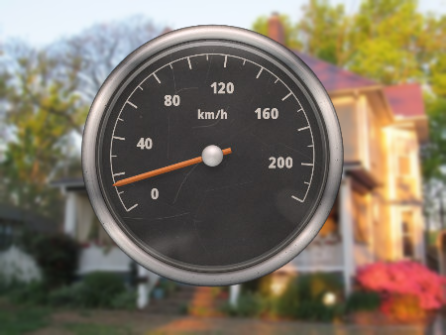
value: {"value": 15, "unit": "km/h"}
